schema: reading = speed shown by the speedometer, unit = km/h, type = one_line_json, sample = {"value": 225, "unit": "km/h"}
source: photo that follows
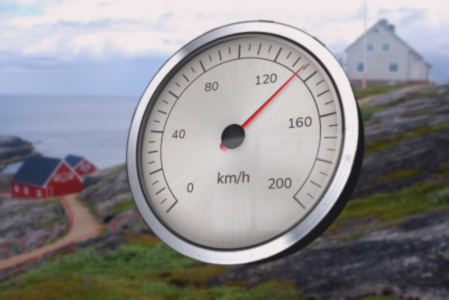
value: {"value": 135, "unit": "km/h"}
